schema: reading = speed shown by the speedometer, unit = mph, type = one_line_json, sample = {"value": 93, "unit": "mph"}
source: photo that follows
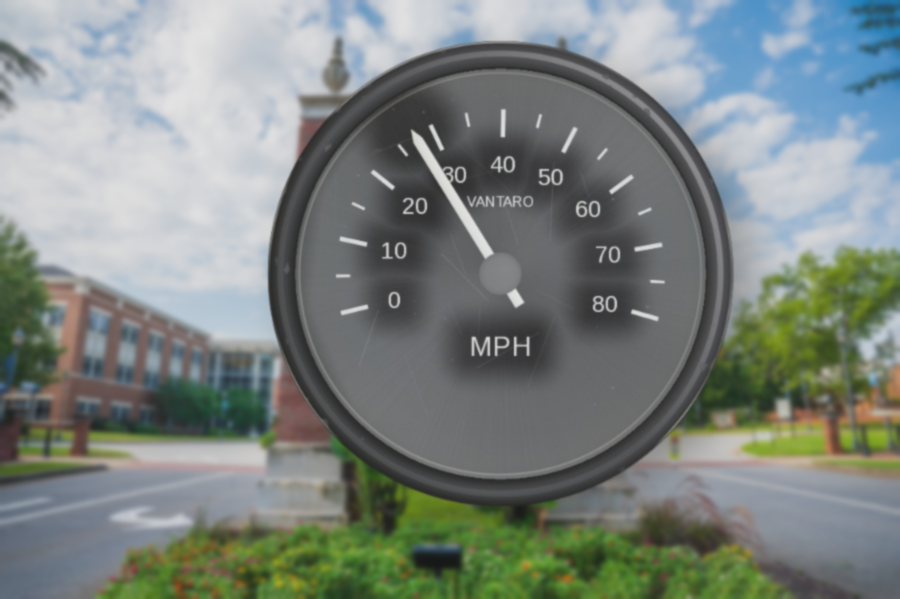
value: {"value": 27.5, "unit": "mph"}
